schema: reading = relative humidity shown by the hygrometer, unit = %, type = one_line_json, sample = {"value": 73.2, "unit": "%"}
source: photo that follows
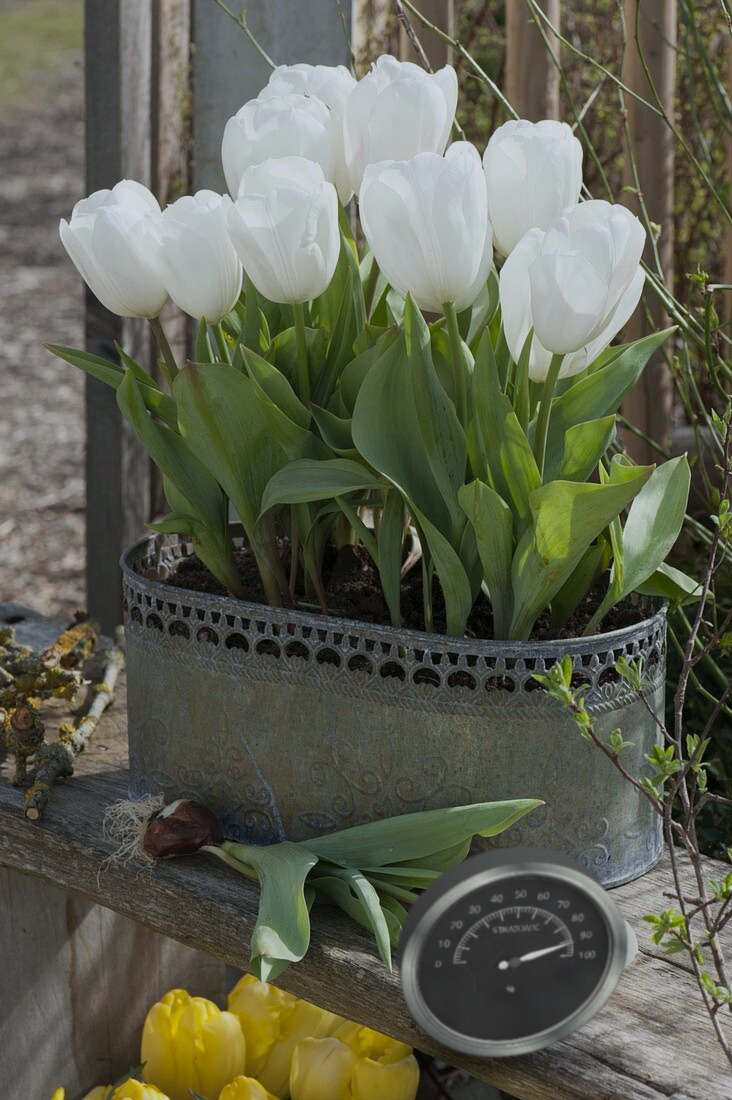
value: {"value": 90, "unit": "%"}
